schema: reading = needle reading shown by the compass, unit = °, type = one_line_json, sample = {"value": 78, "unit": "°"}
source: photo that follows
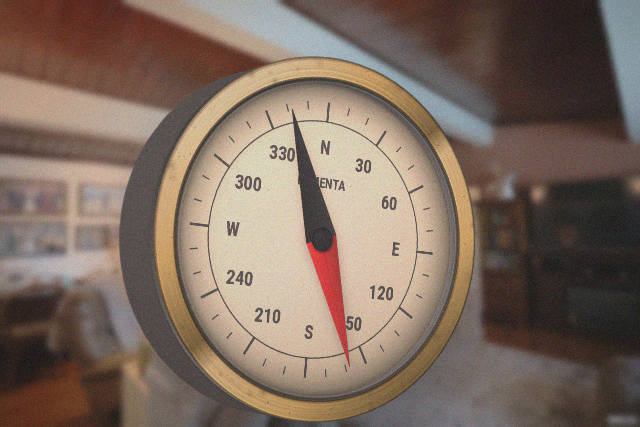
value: {"value": 160, "unit": "°"}
